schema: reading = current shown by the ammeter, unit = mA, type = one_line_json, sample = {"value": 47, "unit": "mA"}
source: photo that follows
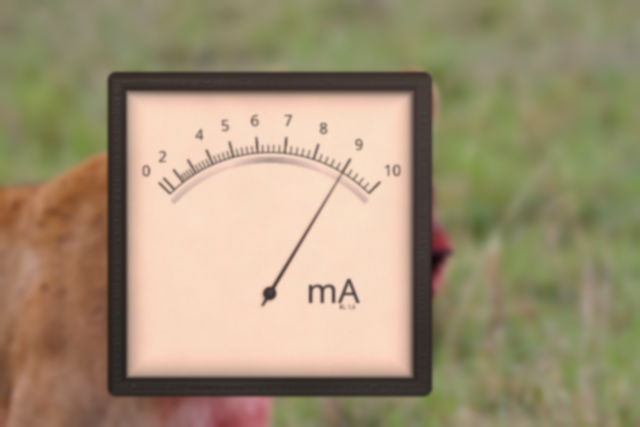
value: {"value": 9, "unit": "mA"}
